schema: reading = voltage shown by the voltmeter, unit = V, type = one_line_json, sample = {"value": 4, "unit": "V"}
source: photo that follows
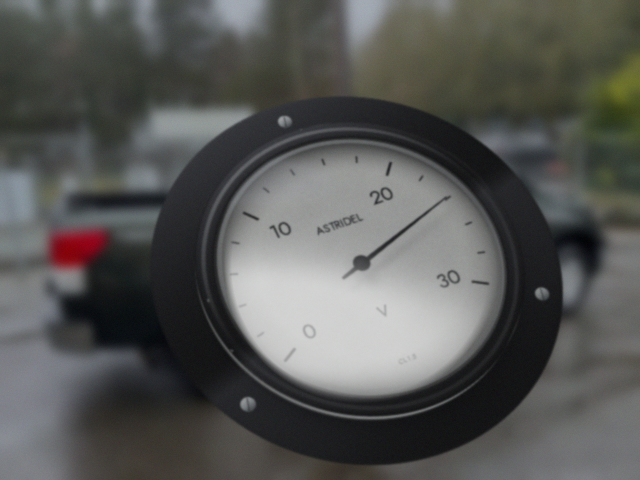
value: {"value": 24, "unit": "V"}
